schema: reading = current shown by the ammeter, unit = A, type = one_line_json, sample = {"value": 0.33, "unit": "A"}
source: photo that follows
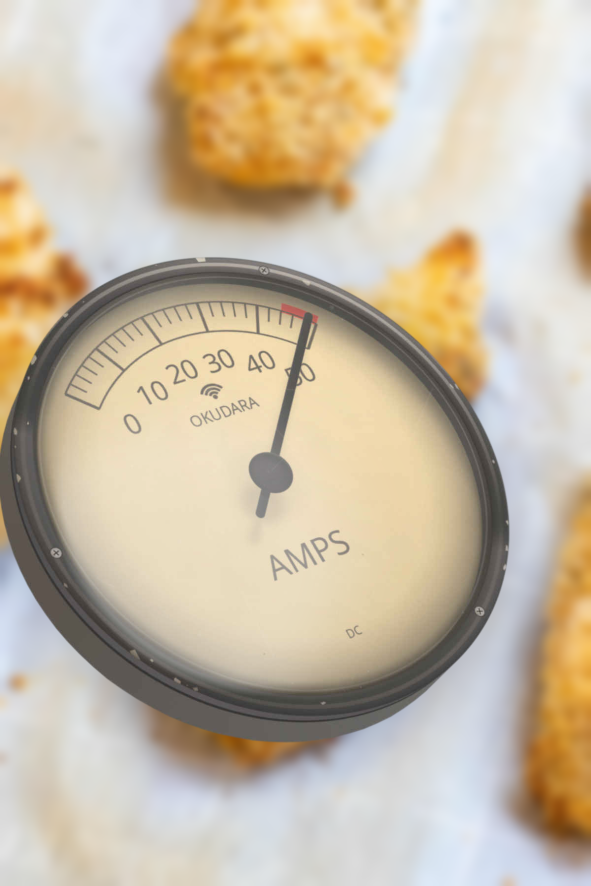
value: {"value": 48, "unit": "A"}
